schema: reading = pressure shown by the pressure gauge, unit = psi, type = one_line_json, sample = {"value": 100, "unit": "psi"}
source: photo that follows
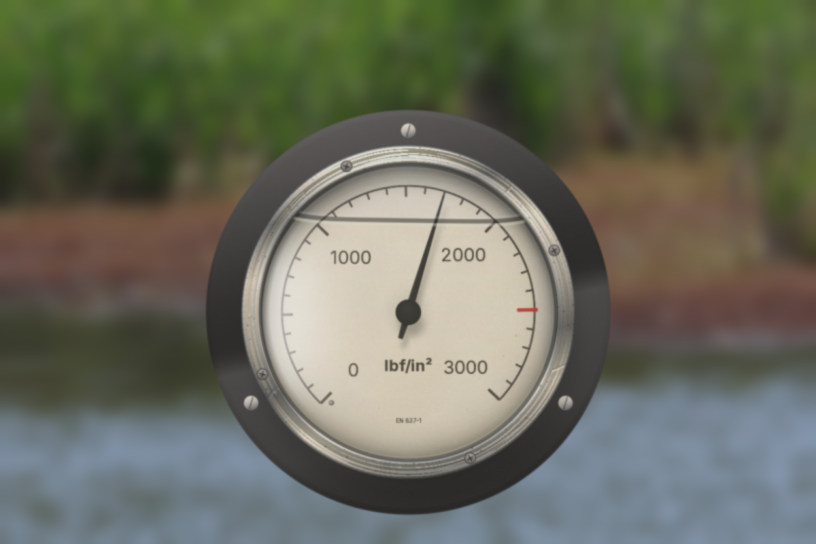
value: {"value": 1700, "unit": "psi"}
